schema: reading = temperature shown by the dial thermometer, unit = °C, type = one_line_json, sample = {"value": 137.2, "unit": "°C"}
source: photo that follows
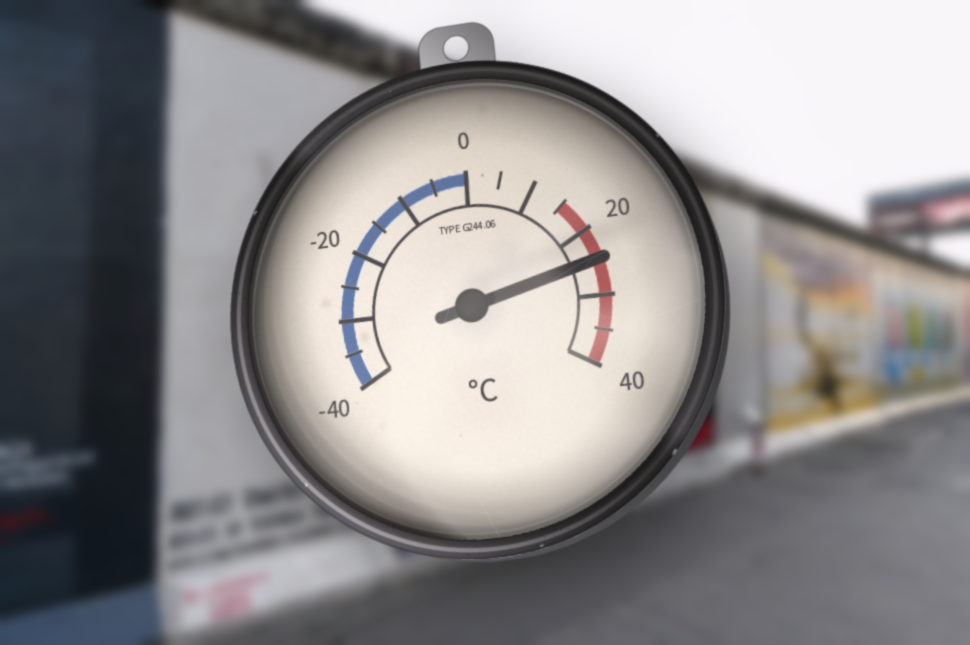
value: {"value": 25, "unit": "°C"}
